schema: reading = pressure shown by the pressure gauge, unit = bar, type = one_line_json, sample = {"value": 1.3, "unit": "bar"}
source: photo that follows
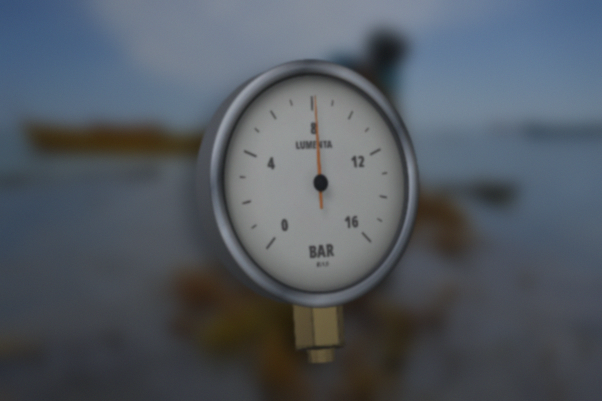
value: {"value": 8, "unit": "bar"}
